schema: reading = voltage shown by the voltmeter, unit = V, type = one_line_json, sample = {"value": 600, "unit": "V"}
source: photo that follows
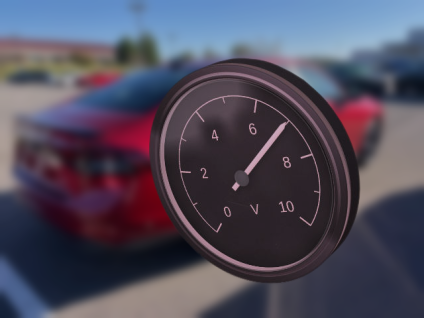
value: {"value": 7, "unit": "V"}
